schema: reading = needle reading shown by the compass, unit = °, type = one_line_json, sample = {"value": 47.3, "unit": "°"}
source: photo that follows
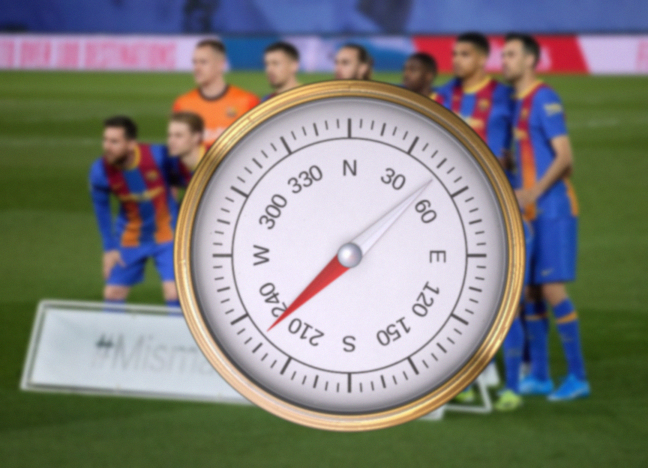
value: {"value": 227.5, "unit": "°"}
